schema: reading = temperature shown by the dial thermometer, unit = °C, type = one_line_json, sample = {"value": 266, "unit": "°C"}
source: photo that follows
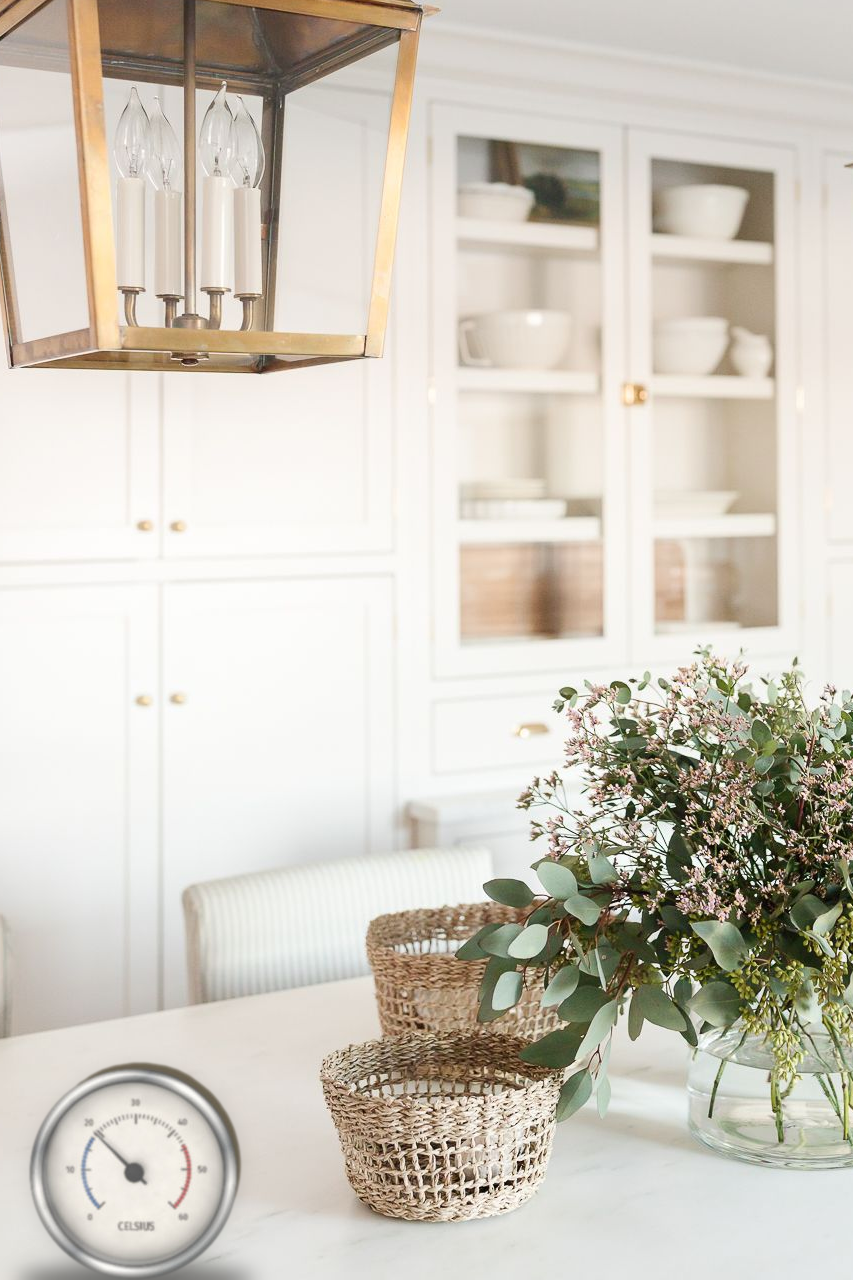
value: {"value": 20, "unit": "°C"}
